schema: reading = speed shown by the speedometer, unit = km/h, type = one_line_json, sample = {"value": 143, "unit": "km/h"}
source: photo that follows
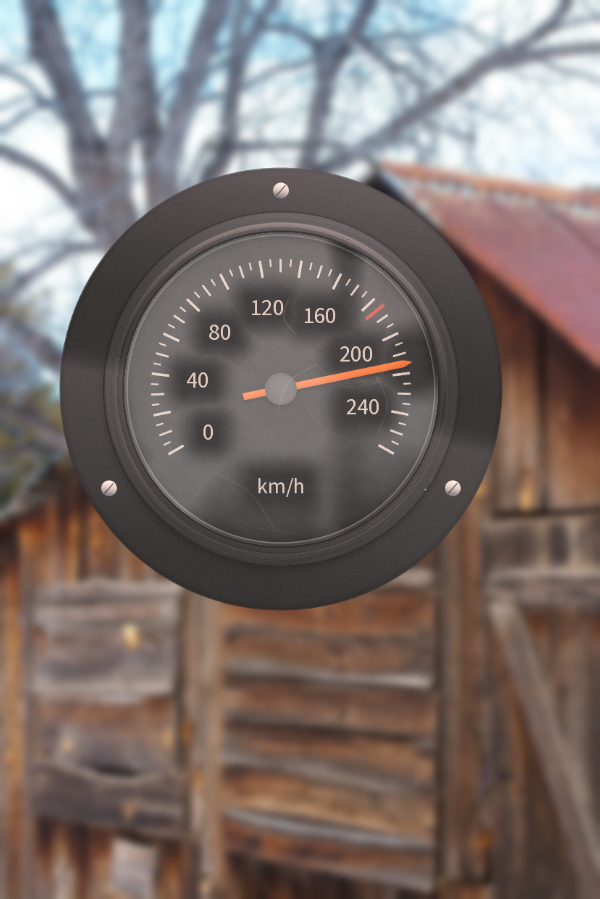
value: {"value": 215, "unit": "km/h"}
